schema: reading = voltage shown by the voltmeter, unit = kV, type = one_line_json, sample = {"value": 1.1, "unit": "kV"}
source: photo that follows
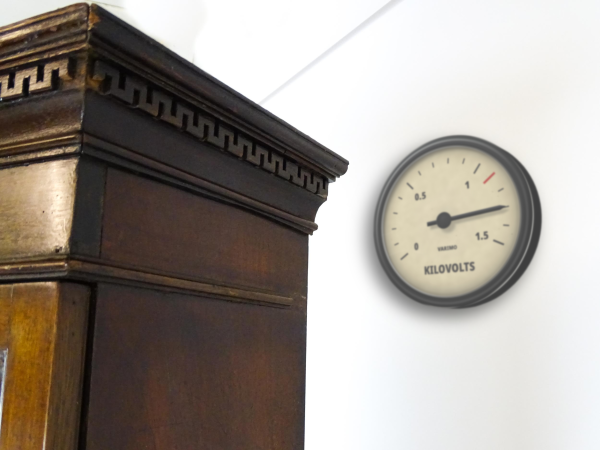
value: {"value": 1.3, "unit": "kV"}
